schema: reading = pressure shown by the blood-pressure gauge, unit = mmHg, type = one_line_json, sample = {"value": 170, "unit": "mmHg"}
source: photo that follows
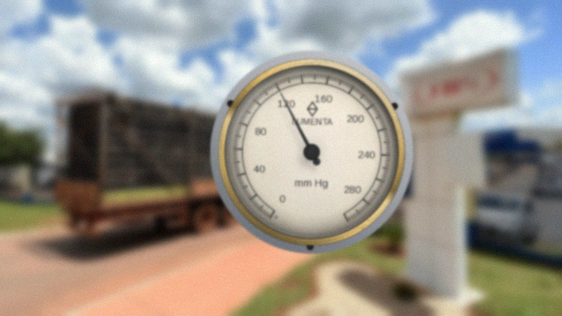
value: {"value": 120, "unit": "mmHg"}
